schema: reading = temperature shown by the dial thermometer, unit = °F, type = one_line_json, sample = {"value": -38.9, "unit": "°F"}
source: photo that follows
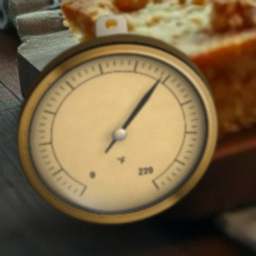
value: {"value": 136, "unit": "°F"}
